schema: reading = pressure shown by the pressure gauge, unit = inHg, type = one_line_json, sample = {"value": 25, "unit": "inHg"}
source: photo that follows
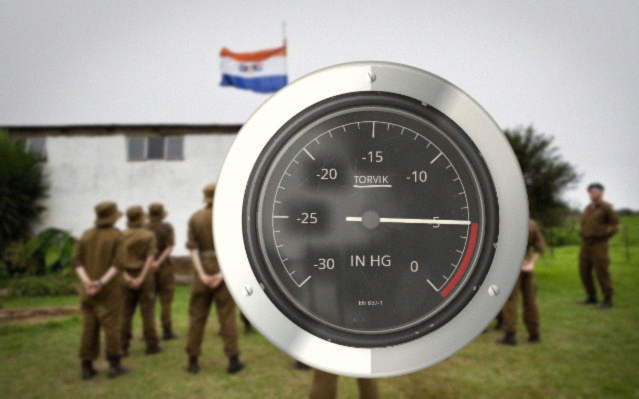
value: {"value": -5, "unit": "inHg"}
